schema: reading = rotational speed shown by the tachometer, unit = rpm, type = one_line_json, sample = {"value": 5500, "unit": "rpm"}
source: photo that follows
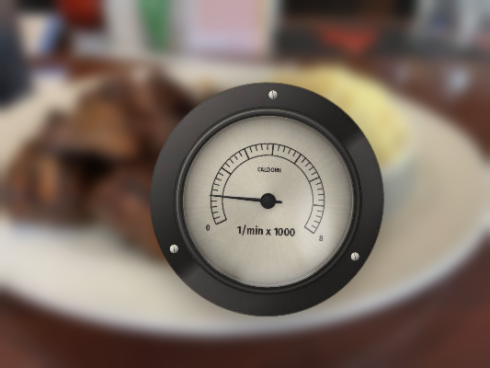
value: {"value": 1000, "unit": "rpm"}
